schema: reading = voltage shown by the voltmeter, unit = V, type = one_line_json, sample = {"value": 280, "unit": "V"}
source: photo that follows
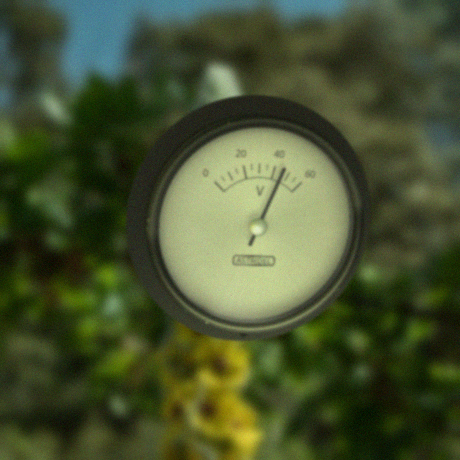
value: {"value": 45, "unit": "V"}
